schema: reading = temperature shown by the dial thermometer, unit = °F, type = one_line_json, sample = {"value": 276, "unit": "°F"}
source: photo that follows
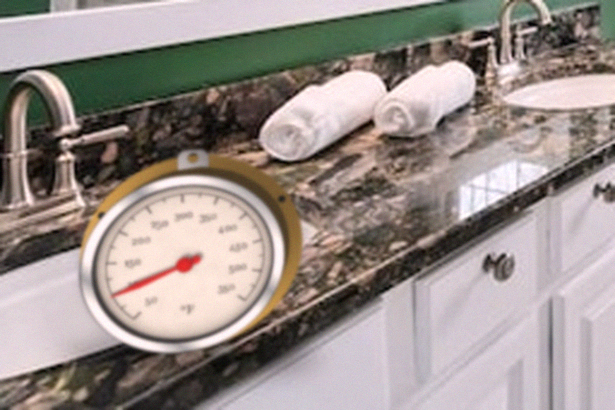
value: {"value": 100, "unit": "°F"}
